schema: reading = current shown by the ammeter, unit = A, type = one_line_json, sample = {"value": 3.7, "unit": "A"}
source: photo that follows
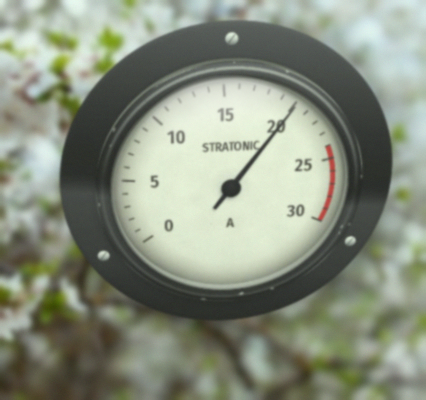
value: {"value": 20, "unit": "A"}
